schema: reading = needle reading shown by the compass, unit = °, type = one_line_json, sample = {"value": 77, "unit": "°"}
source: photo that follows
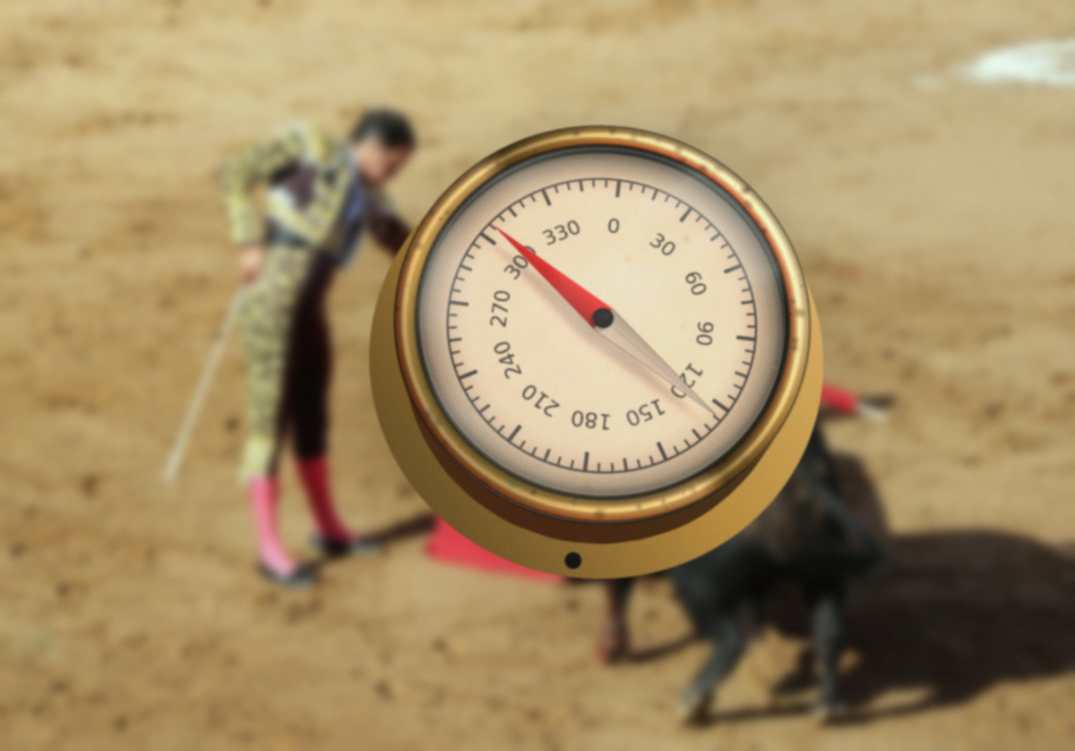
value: {"value": 305, "unit": "°"}
